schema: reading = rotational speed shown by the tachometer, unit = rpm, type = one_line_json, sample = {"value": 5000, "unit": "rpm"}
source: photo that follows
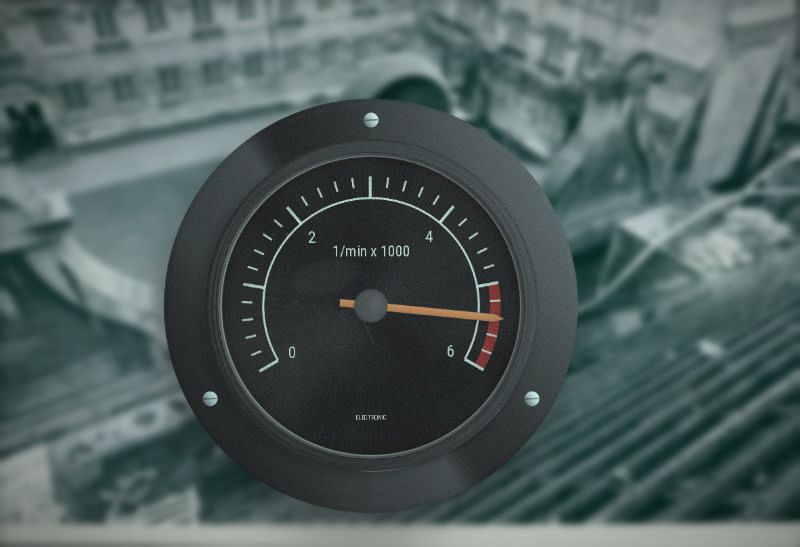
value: {"value": 5400, "unit": "rpm"}
